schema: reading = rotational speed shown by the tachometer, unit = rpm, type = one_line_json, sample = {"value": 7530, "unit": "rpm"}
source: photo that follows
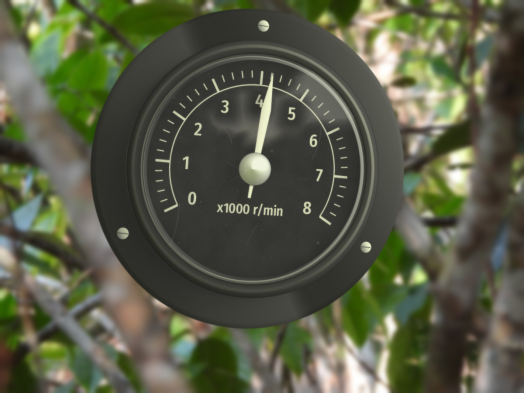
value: {"value": 4200, "unit": "rpm"}
